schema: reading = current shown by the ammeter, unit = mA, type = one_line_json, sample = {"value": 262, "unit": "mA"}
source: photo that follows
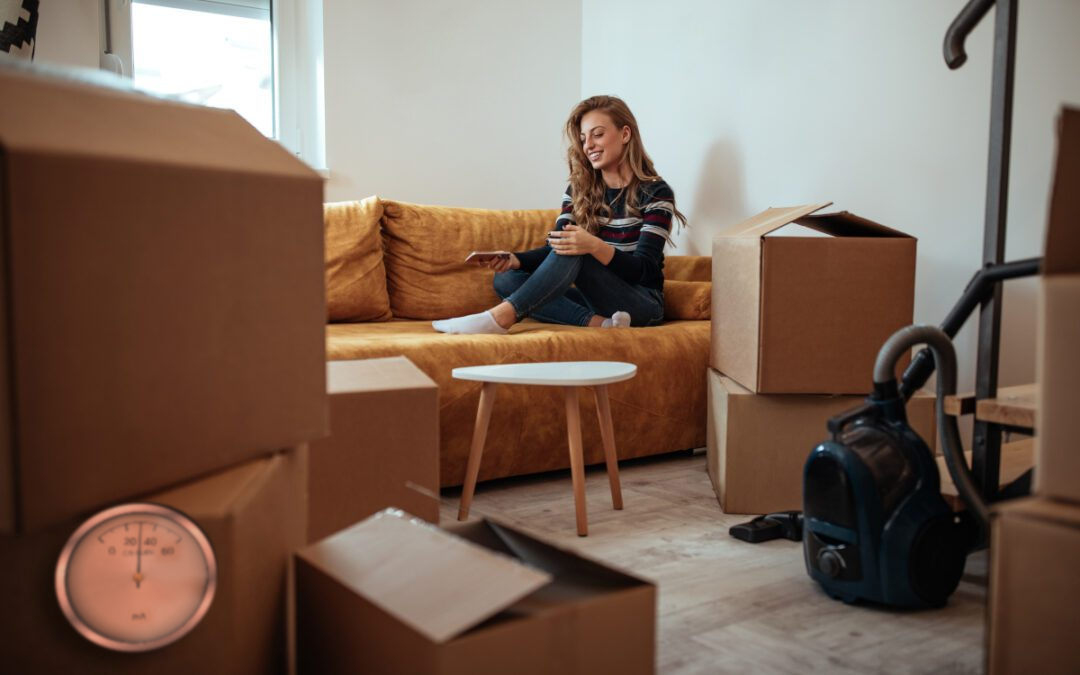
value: {"value": 30, "unit": "mA"}
